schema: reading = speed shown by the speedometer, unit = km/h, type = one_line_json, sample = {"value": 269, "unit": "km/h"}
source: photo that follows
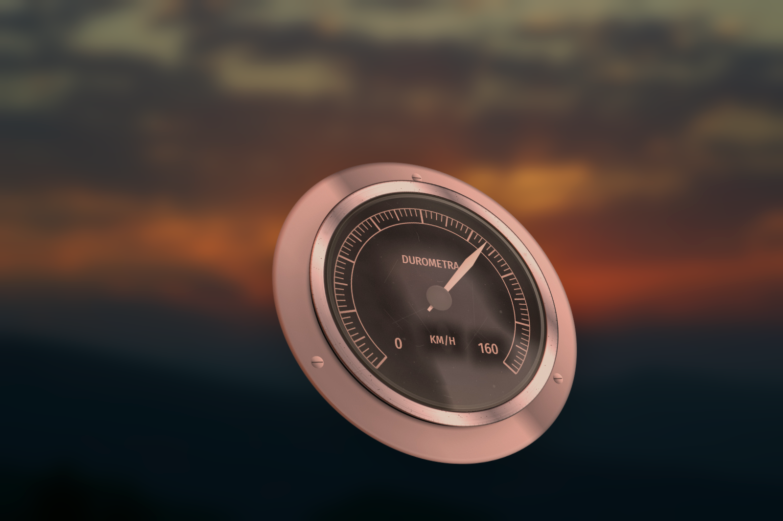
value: {"value": 106, "unit": "km/h"}
